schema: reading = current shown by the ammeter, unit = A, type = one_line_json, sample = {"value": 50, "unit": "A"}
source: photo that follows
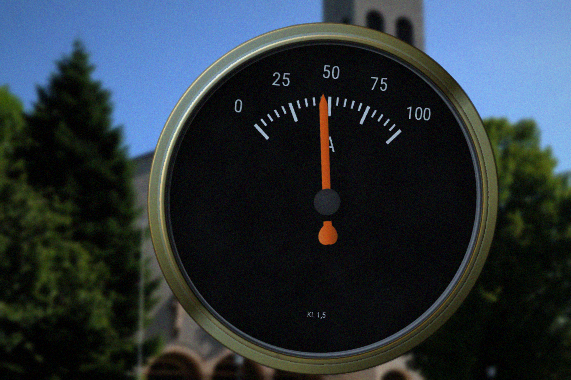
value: {"value": 45, "unit": "A"}
